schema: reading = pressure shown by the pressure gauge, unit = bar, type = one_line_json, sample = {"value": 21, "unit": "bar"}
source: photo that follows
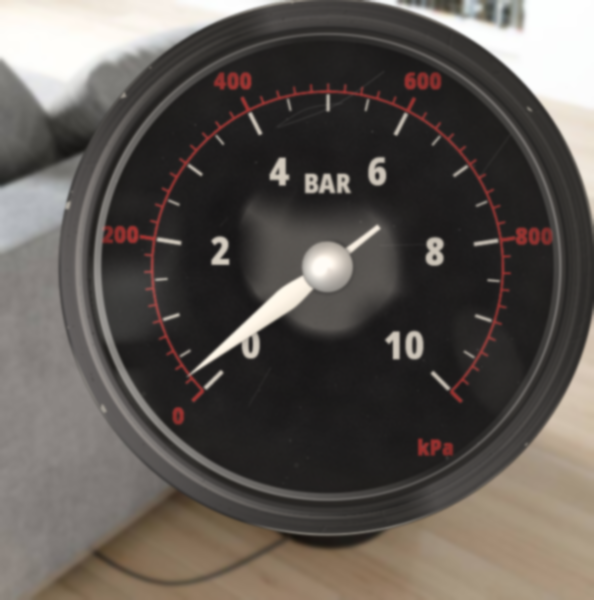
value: {"value": 0.25, "unit": "bar"}
